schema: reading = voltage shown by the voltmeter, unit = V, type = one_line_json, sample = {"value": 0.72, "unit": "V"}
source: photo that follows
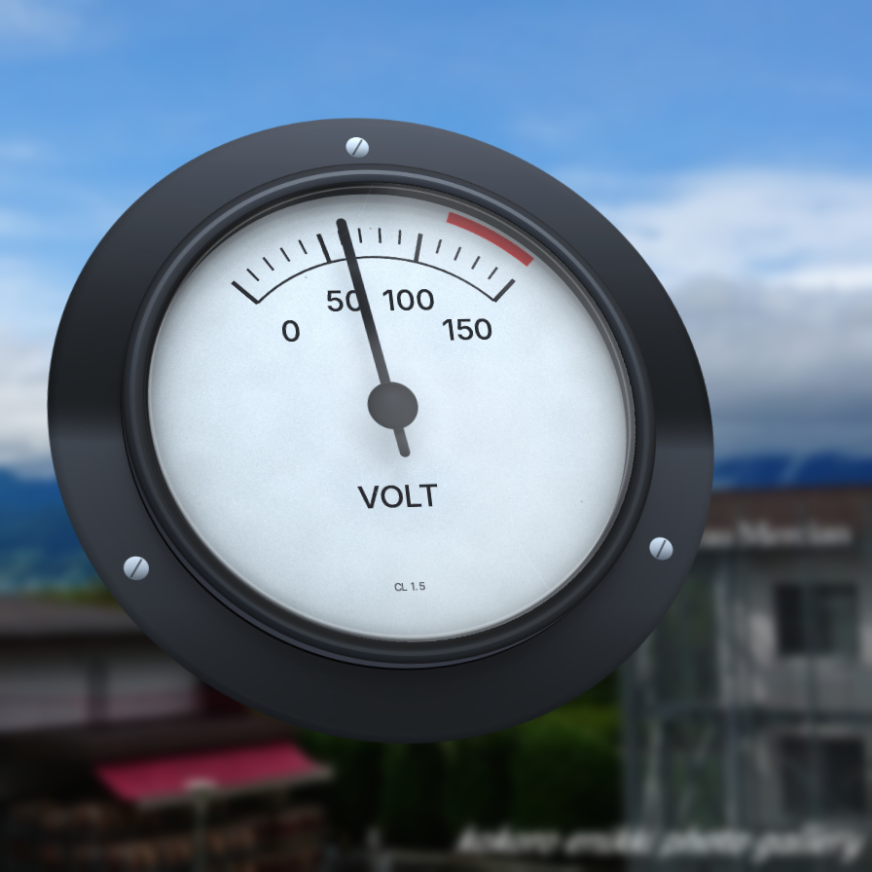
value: {"value": 60, "unit": "V"}
